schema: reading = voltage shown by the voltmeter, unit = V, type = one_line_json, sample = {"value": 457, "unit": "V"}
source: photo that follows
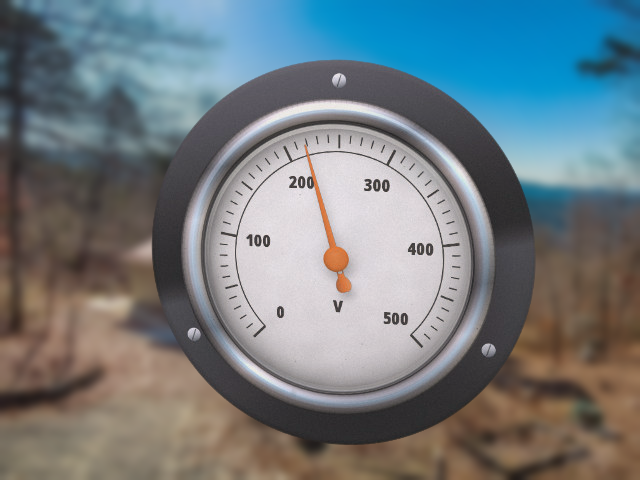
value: {"value": 220, "unit": "V"}
